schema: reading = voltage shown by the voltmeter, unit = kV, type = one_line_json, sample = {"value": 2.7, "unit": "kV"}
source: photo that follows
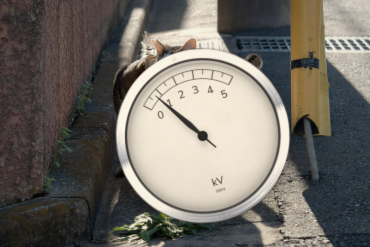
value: {"value": 0.75, "unit": "kV"}
